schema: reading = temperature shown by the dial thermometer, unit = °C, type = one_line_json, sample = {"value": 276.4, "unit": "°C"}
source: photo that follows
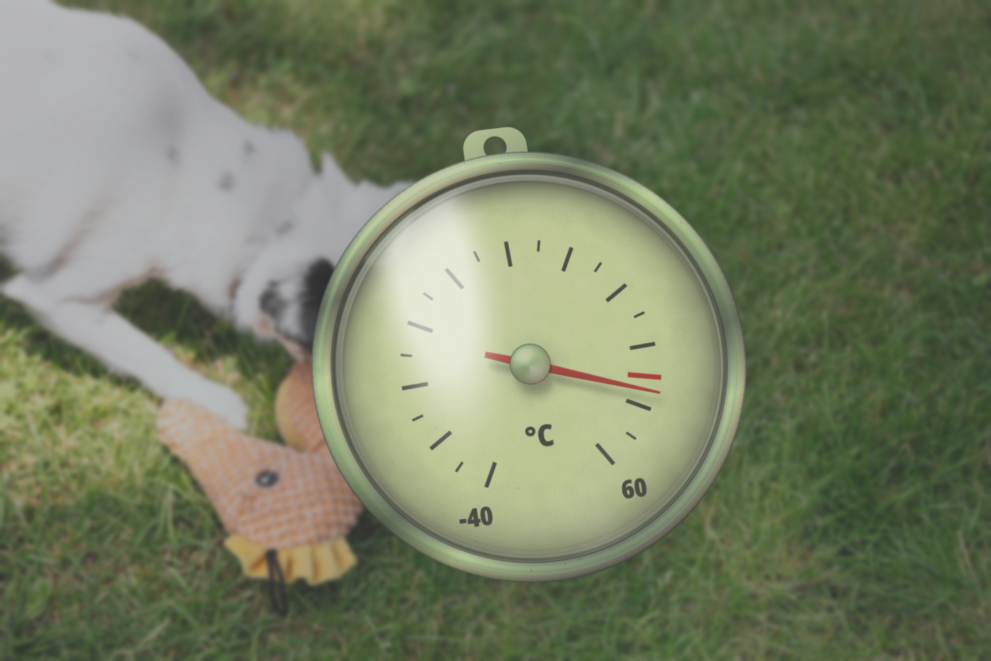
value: {"value": 47.5, "unit": "°C"}
